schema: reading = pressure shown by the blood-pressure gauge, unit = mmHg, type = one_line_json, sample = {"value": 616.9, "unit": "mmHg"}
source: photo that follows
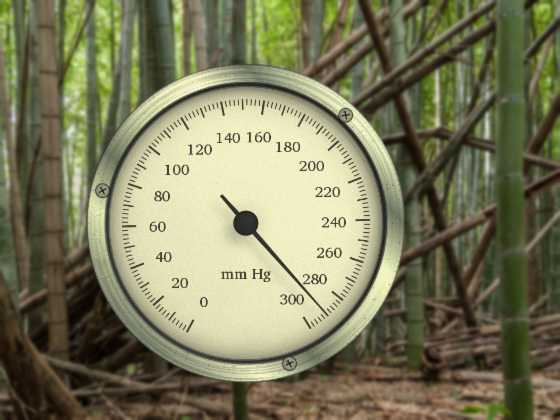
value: {"value": 290, "unit": "mmHg"}
